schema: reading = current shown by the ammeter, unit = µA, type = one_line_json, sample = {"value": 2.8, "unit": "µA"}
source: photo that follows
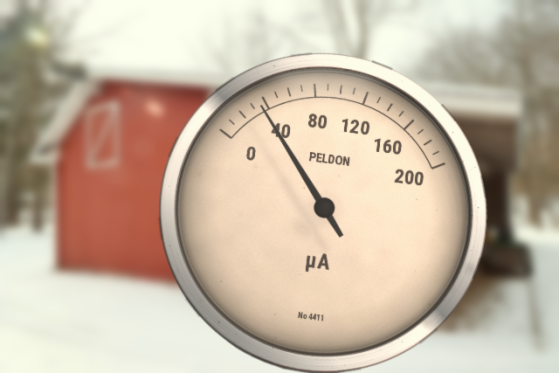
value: {"value": 35, "unit": "µA"}
